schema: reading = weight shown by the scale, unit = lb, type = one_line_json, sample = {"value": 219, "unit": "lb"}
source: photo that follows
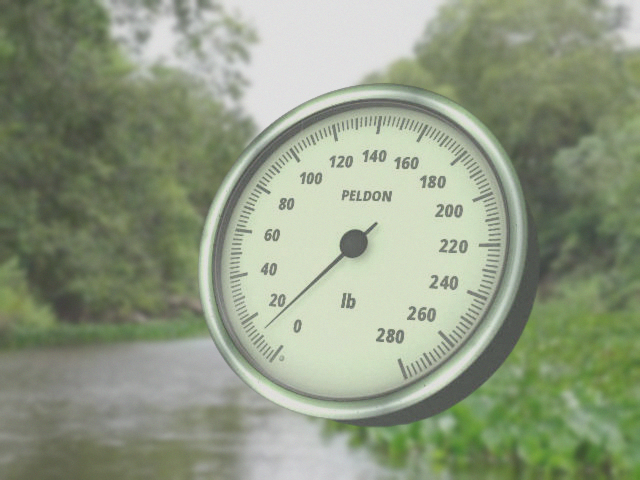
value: {"value": 10, "unit": "lb"}
